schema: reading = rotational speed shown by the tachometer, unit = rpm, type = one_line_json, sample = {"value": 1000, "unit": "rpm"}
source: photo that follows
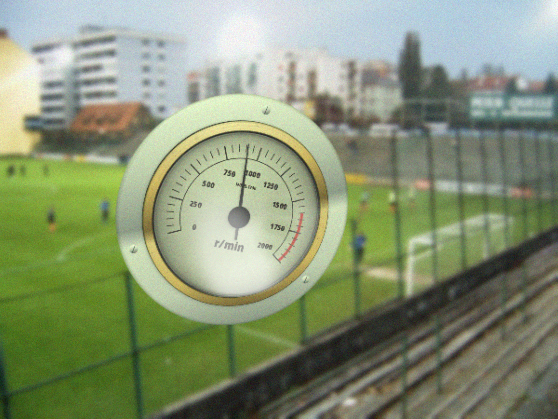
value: {"value": 900, "unit": "rpm"}
